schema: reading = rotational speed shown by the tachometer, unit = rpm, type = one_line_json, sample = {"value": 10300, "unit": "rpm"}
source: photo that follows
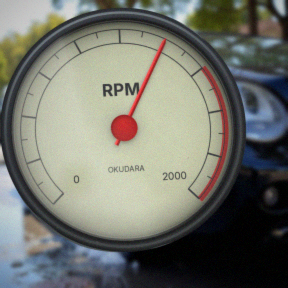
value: {"value": 1200, "unit": "rpm"}
